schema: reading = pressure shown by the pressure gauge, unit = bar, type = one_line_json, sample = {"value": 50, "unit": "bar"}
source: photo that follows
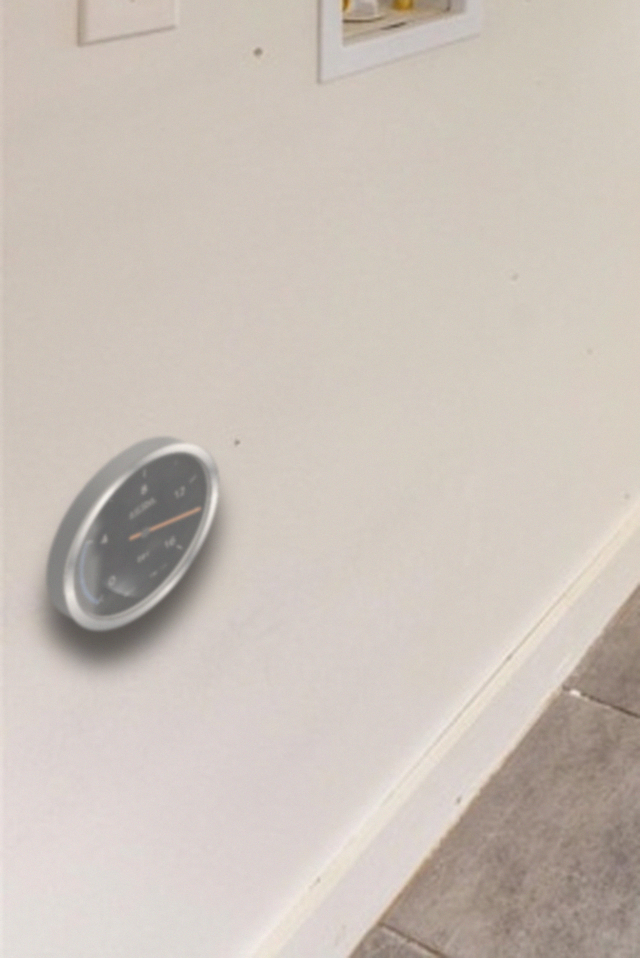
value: {"value": 14, "unit": "bar"}
